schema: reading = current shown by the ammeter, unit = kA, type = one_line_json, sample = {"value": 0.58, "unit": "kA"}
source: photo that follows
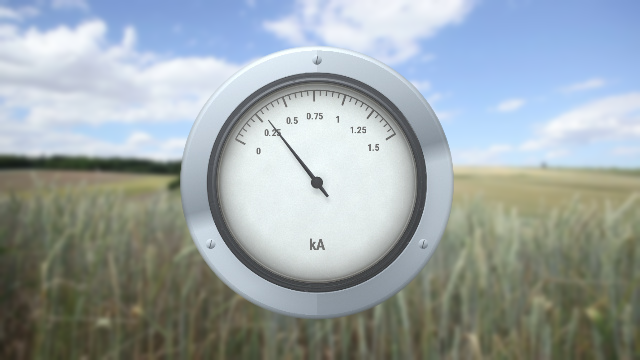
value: {"value": 0.3, "unit": "kA"}
